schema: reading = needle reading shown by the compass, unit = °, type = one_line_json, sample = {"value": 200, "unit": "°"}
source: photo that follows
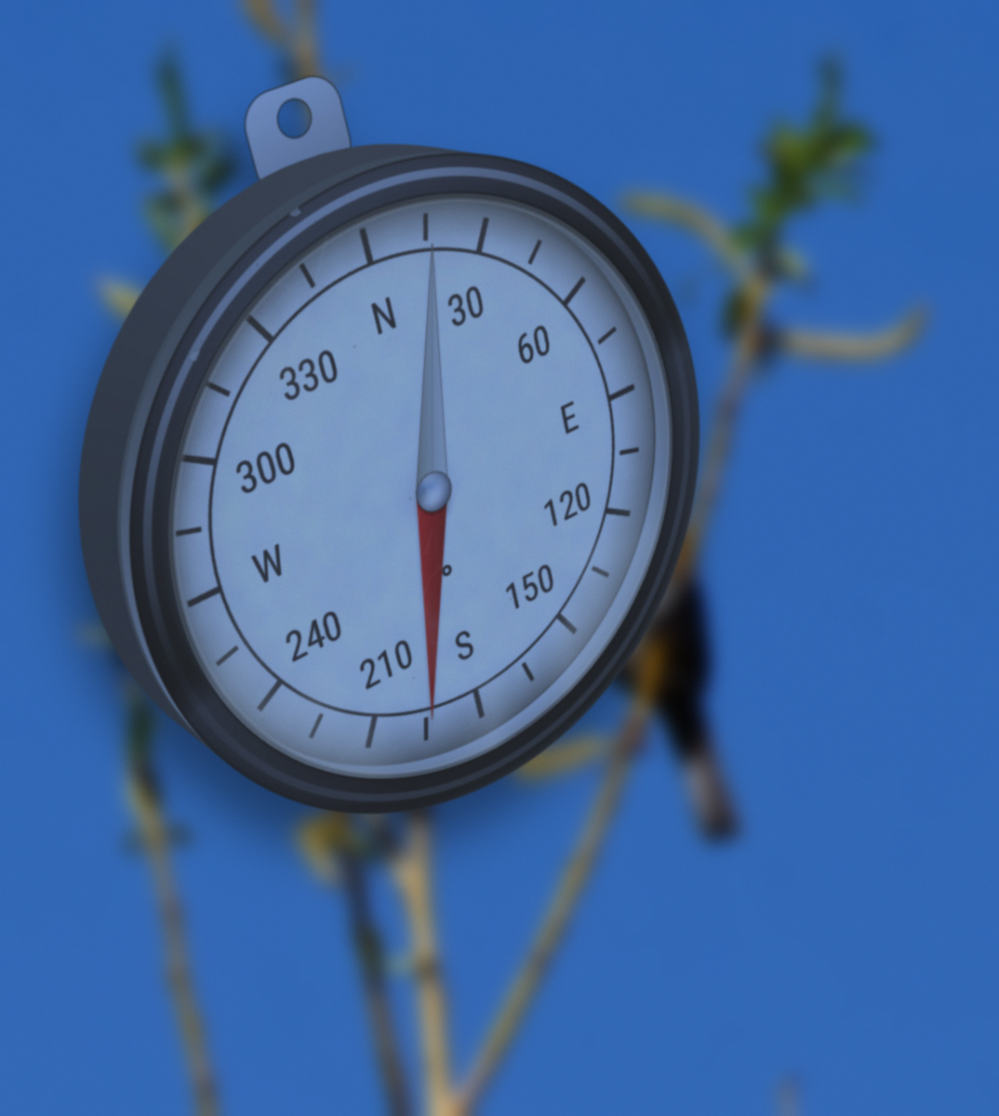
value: {"value": 195, "unit": "°"}
